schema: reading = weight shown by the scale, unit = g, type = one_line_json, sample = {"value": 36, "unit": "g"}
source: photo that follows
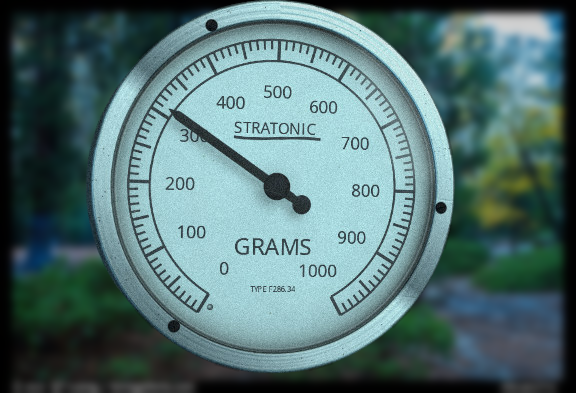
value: {"value": 310, "unit": "g"}
